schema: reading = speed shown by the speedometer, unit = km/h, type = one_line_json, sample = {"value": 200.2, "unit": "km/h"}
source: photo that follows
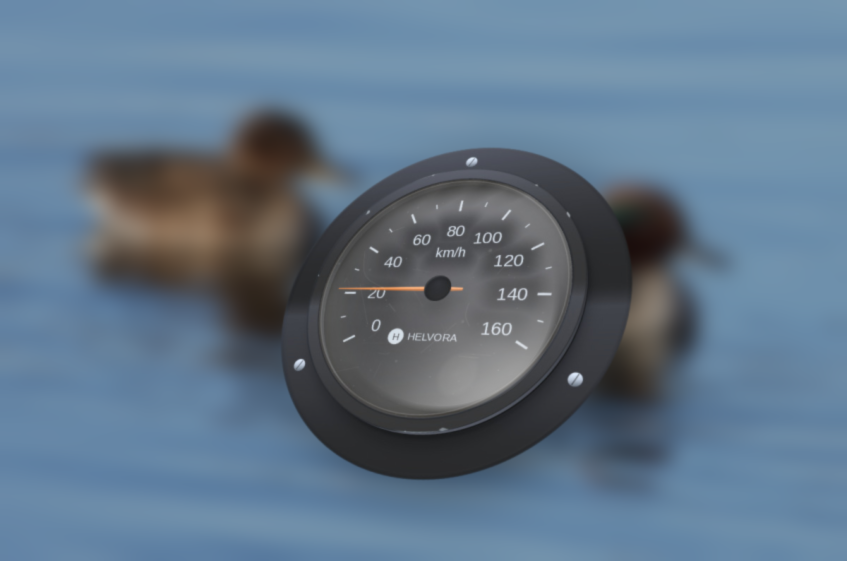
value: {"value": 20, "unit": "km/h"}
